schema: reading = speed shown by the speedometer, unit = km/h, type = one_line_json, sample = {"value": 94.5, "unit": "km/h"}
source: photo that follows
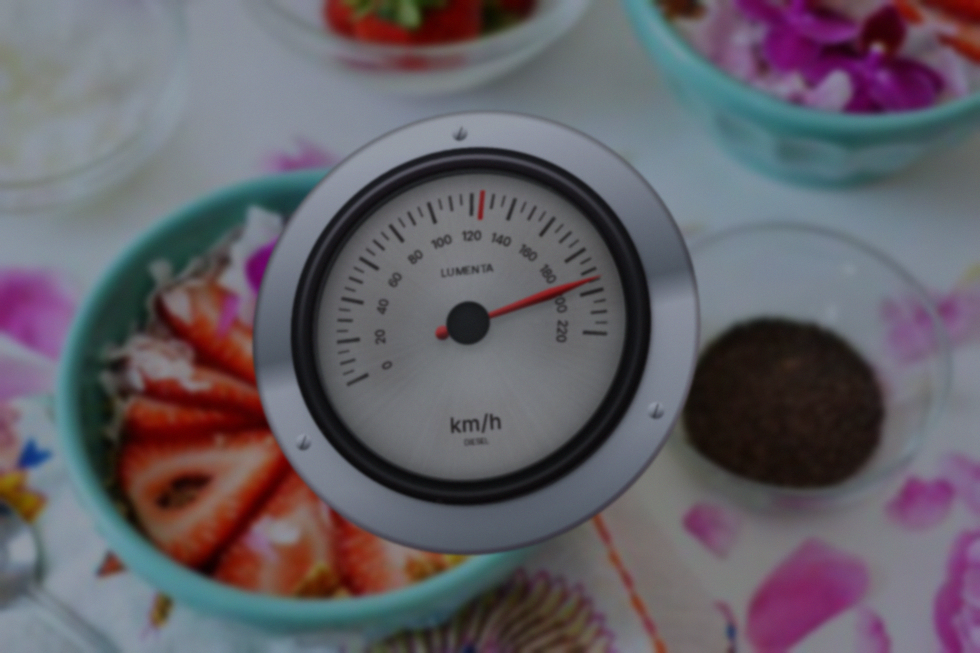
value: {"value": 195, "unit": "km/h"}
